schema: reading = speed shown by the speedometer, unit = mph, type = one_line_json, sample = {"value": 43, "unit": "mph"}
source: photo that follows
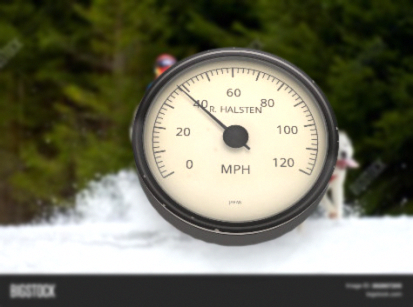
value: {"value": 38, "unit": "mph"}
